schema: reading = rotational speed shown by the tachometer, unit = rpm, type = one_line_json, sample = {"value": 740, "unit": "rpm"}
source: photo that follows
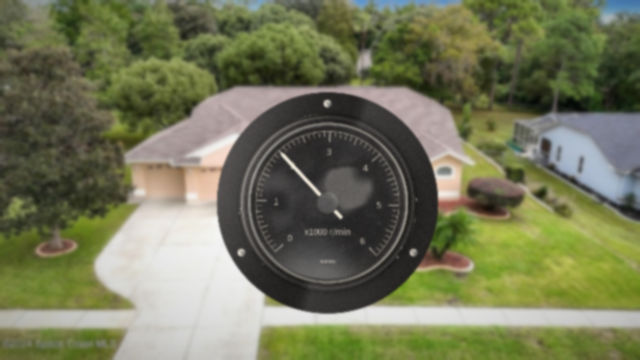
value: {"value": 2000, "unit": "rpm"}
